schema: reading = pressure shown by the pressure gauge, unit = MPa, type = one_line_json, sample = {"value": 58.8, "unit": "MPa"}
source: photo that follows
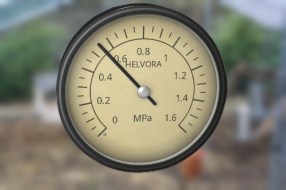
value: {"value": 0.55, "unit": "MPa"}
